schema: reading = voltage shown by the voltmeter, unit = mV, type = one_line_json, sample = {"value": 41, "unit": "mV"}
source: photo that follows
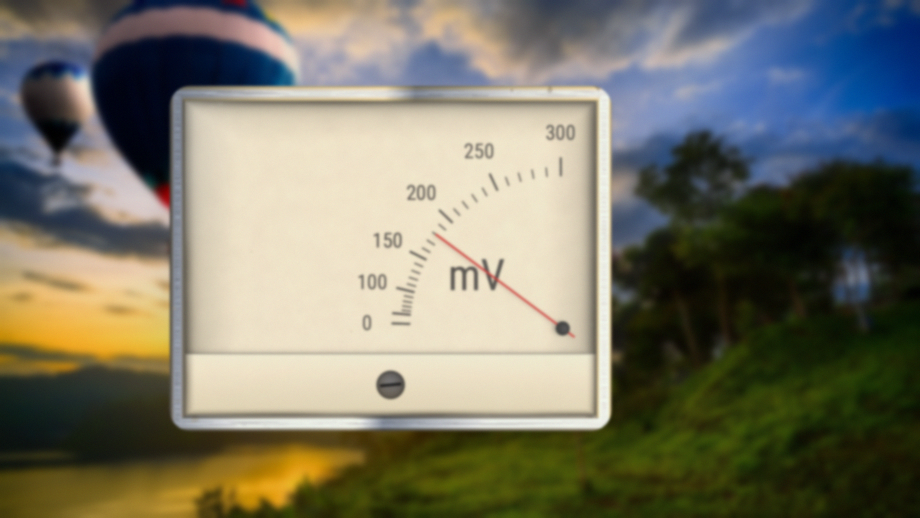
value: {"value": 180, "unit": "mV"}
